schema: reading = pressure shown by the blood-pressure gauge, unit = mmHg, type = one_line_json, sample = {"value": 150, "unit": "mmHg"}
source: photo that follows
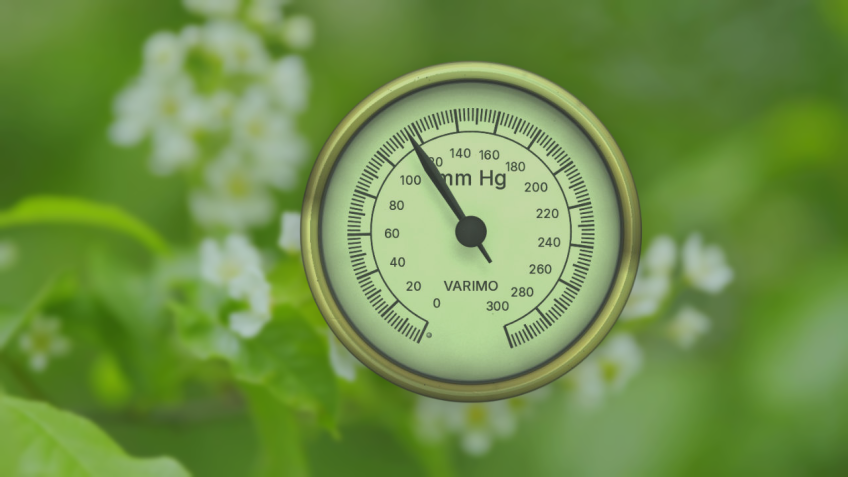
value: {"value": 116, "unit": "mmHg"}
